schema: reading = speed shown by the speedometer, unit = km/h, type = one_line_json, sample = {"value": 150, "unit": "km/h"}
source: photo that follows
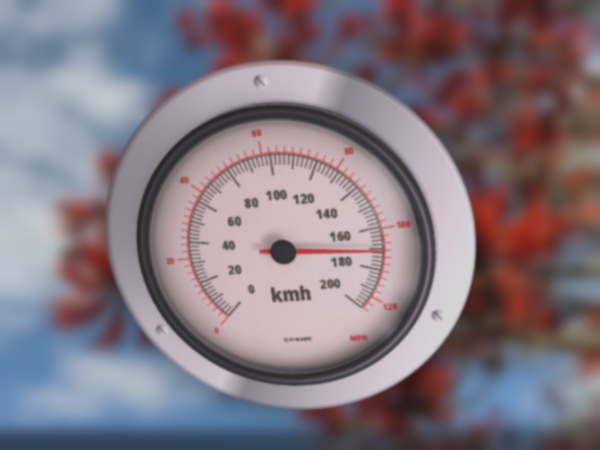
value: {"value": 170, "unit": "km/h"}
